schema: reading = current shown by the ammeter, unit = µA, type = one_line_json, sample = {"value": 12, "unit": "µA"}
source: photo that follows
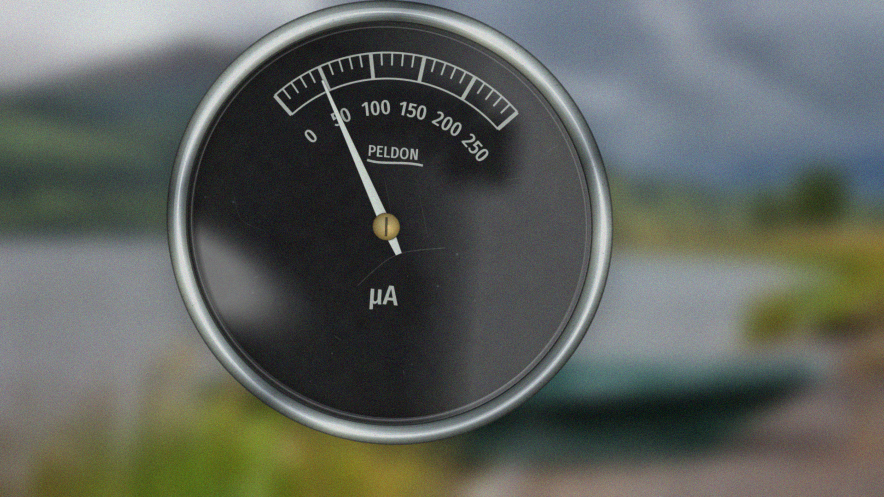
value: {"value": 50, "unit": "µA"}
